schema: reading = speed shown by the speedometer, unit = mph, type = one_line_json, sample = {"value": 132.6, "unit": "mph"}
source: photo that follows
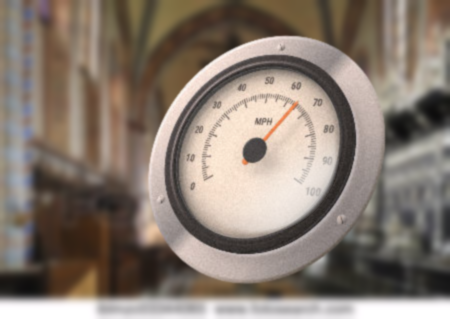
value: {"value": 65, "unit": "mph"}
